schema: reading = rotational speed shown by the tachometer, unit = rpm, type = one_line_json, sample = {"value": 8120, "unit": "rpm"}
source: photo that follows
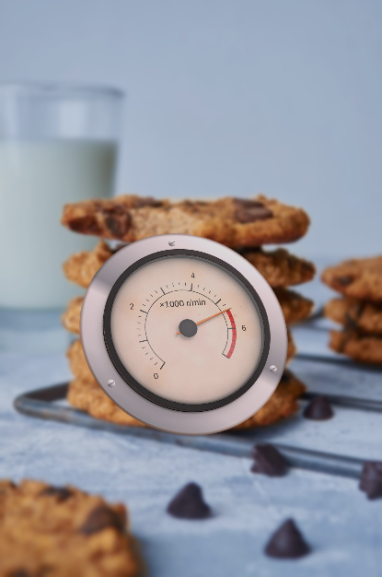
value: {"value": 5400, "unit": "rpm"}
